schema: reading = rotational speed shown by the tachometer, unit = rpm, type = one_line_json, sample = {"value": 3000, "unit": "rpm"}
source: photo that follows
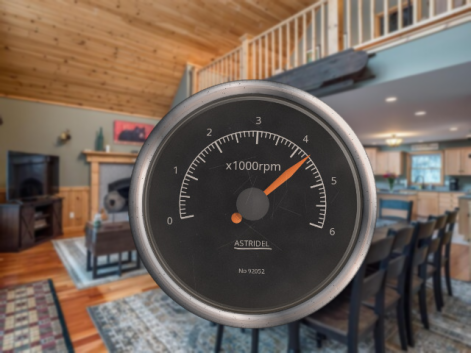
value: {"value": 4300, "unit": "rpm"}
